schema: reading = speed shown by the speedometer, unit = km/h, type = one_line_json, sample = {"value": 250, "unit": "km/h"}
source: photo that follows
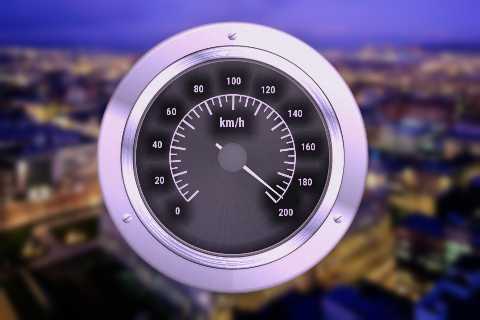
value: {"value": 195, "unit": "km/h"}
